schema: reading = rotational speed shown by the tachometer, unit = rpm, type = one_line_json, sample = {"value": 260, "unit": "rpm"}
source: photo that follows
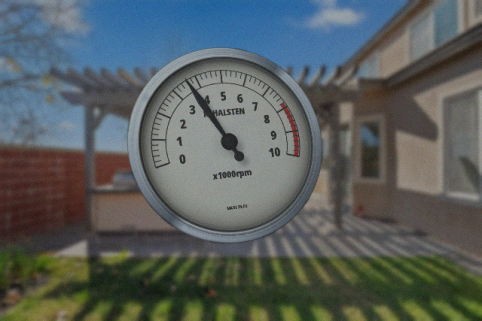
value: {"value": 3600, "unit": "rpm"}
